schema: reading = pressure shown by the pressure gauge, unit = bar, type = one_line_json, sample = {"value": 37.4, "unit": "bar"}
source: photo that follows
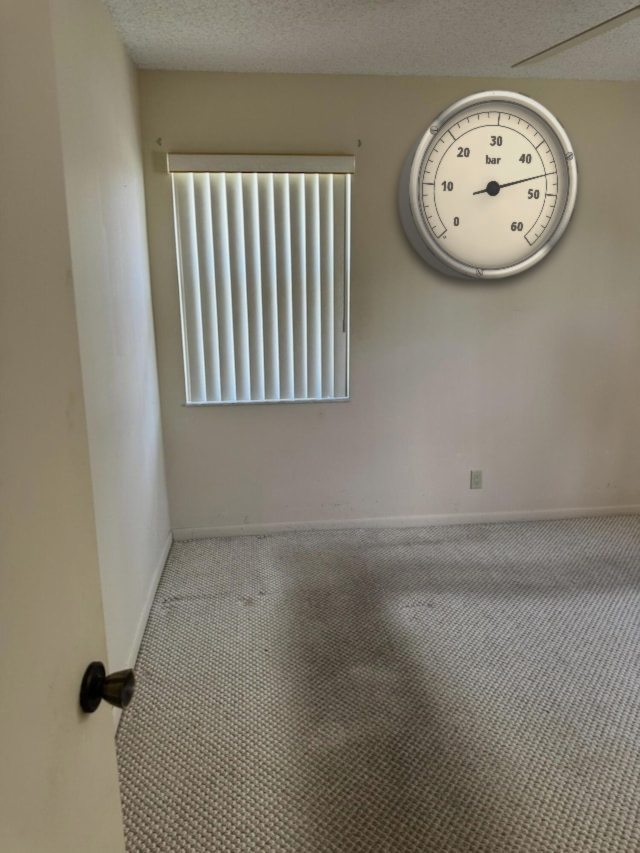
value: {"value": 46, "unit": "bar"}
